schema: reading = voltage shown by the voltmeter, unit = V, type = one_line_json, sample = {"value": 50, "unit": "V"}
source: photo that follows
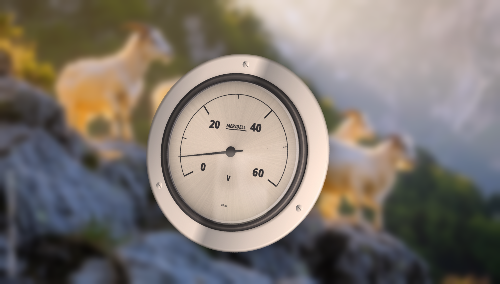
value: {"value": 5, "unit": "V"}
